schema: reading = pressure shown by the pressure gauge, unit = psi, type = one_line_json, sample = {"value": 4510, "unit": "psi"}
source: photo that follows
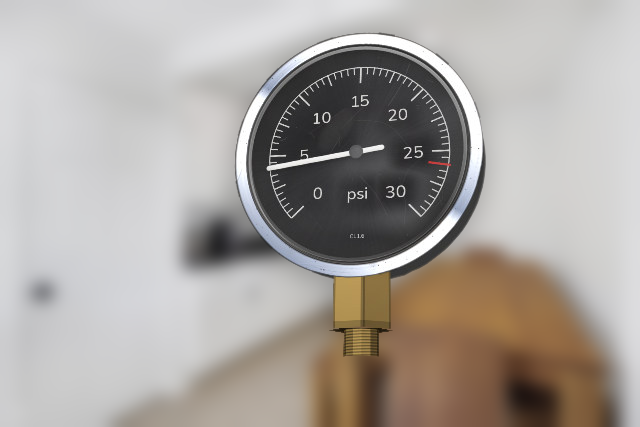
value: {"value": 4, "unit": "psi"}
